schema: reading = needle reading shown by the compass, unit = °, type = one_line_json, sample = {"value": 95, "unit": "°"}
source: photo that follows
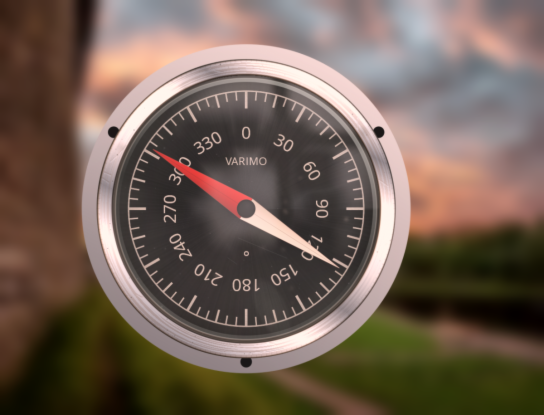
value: {"value": 302.5, "unit": "°"}
